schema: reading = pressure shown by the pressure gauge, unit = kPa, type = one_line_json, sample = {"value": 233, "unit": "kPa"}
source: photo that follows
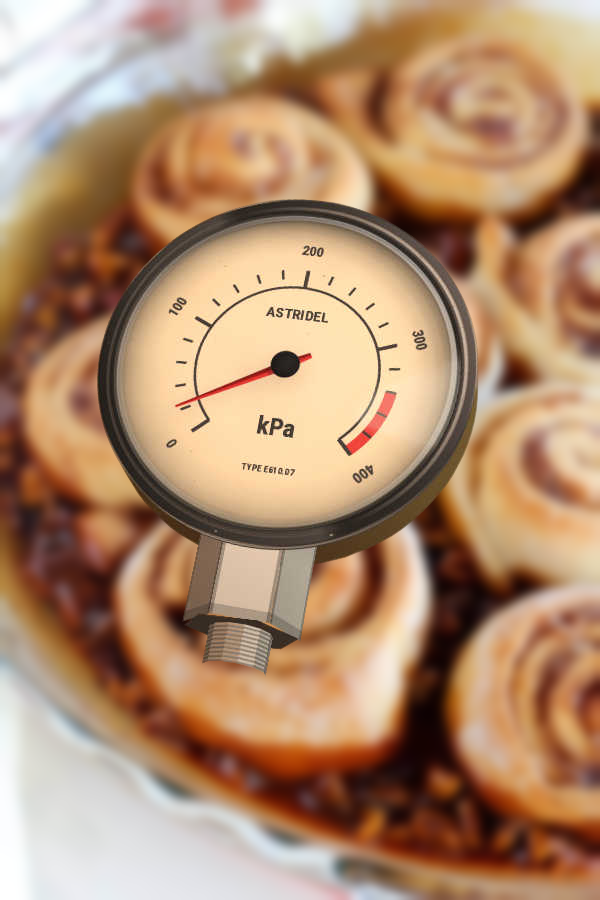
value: {"value": 20, "unit": "kPa"}
